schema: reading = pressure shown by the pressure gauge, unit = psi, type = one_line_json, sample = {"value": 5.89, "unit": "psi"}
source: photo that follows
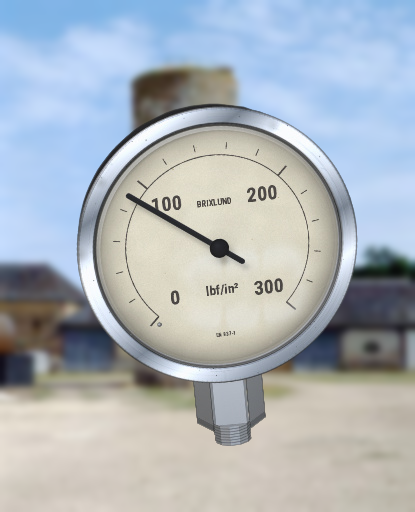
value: {"value": 90, "unit": "psi"}
